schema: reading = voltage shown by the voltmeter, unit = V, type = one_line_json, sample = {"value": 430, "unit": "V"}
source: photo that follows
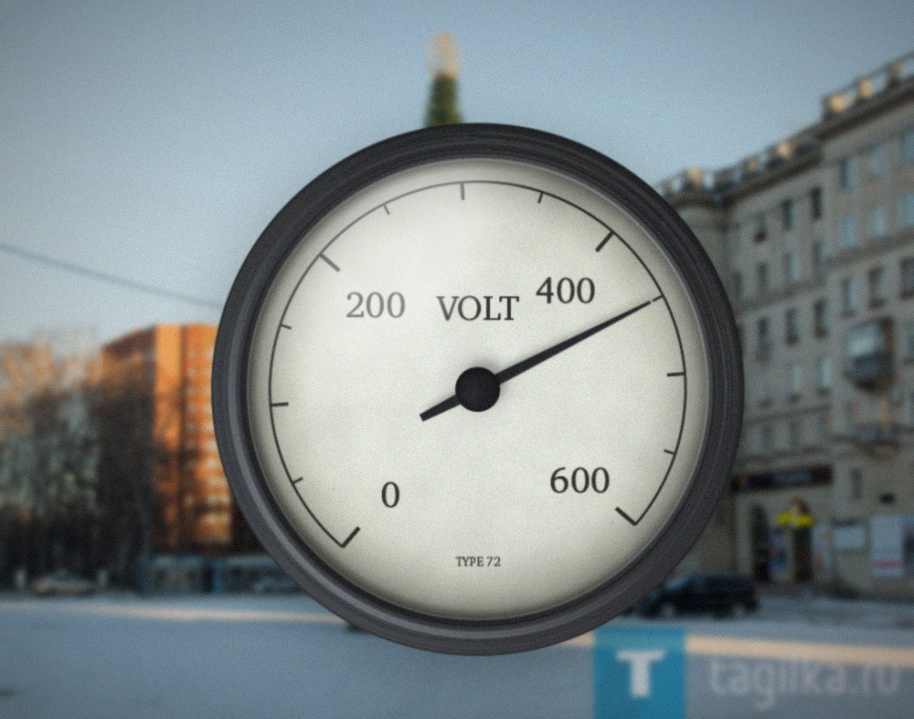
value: {"value": 450, "unit": "V"}
